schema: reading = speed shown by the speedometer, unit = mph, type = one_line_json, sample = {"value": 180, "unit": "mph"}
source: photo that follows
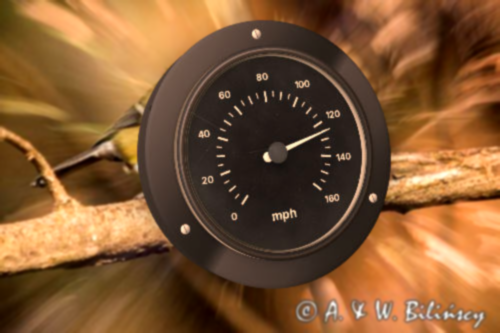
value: {"value": 125, "unit": "mph"}
